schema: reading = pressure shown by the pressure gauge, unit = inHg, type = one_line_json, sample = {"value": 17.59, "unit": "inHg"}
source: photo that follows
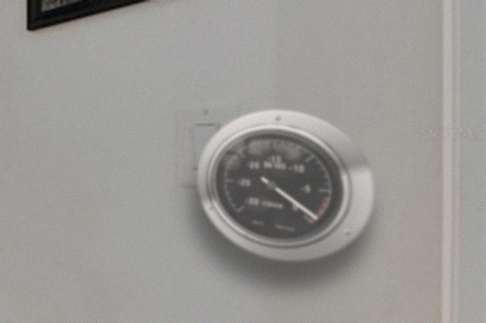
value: {"value": -1, "unit": "inHg"}
